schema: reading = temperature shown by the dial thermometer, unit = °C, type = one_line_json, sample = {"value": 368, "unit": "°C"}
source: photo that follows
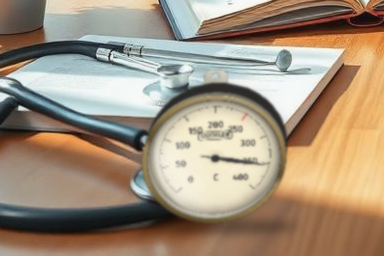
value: {"value": 350, "unit": "°C"}
